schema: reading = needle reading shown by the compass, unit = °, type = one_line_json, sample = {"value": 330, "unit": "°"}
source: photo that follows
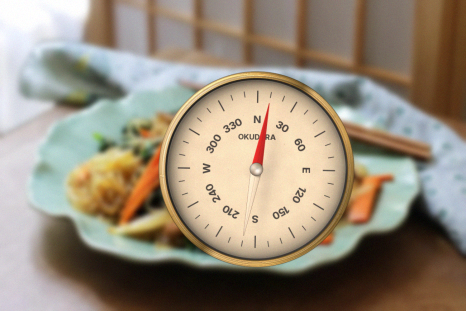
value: {"value": 10, "unit": "°"}
